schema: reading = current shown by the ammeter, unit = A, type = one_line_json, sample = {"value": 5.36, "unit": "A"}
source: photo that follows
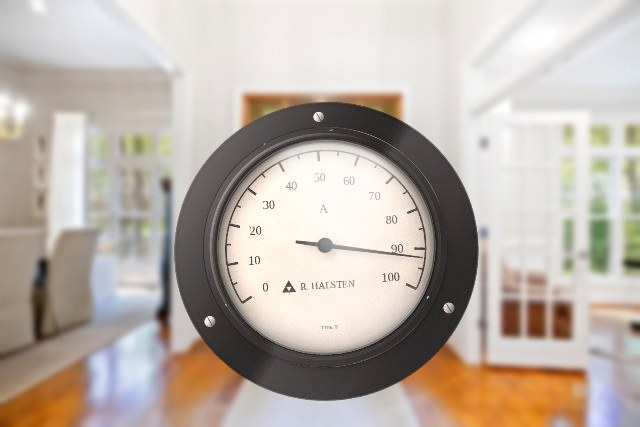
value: {"value": 92.5, "unit": "A"}
